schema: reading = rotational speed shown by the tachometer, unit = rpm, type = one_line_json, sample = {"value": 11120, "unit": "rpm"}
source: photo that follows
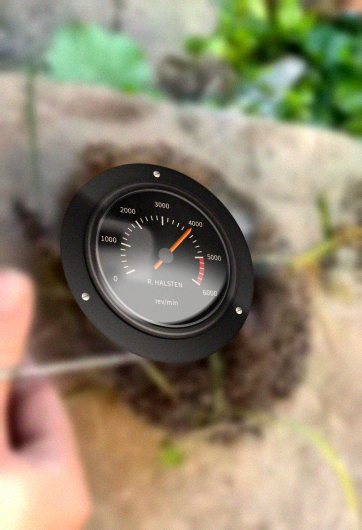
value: {"value": 4000, "unit": "rpm"}
